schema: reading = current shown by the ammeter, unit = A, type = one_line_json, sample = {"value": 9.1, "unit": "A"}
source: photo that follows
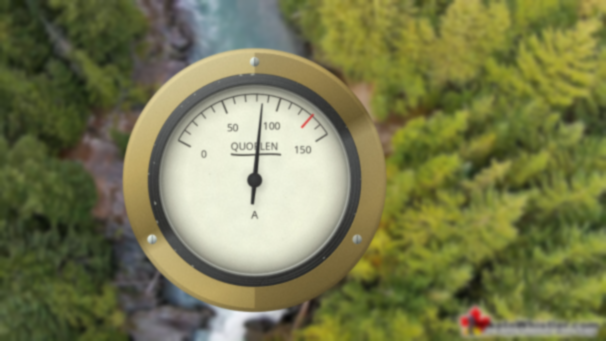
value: {"value": 85, "unit": "A"}
